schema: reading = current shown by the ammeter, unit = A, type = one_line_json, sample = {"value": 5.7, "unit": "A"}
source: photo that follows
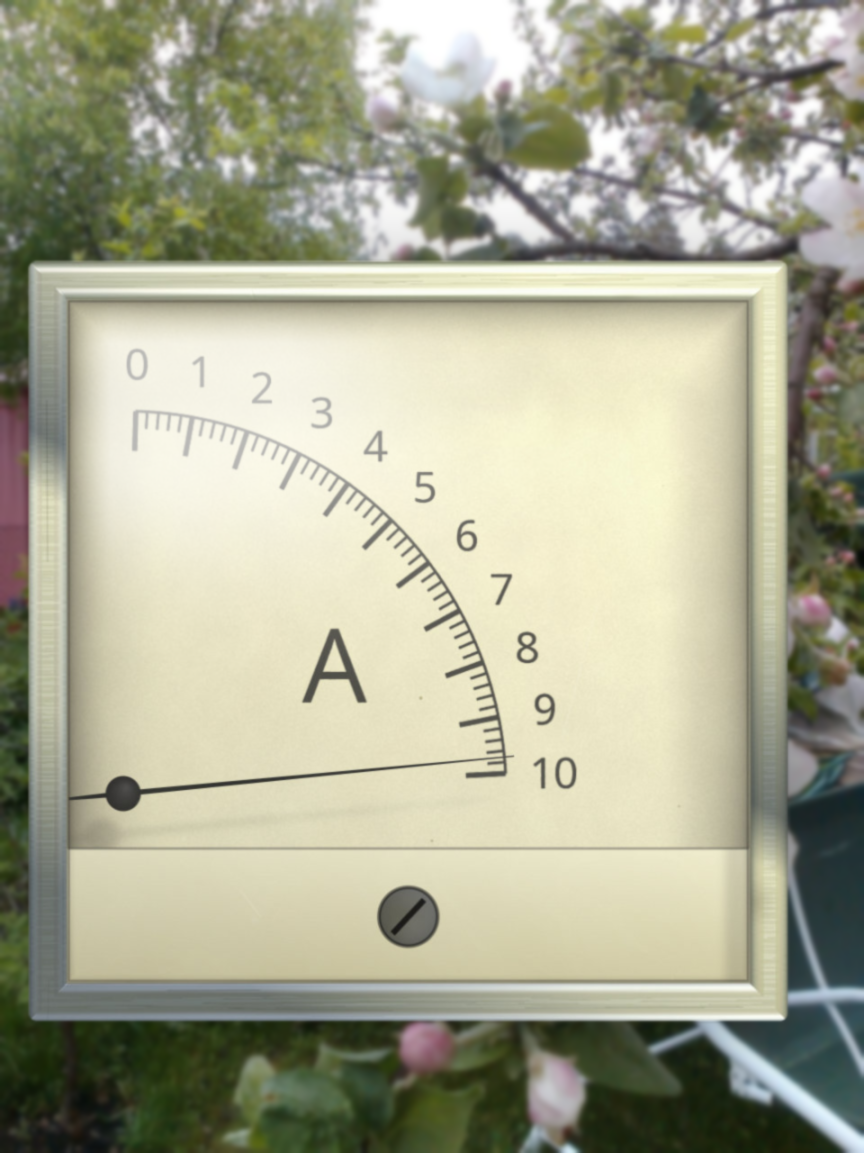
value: {"value": 9.7, "unit": "A"}
